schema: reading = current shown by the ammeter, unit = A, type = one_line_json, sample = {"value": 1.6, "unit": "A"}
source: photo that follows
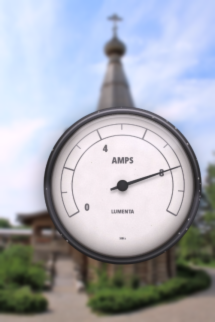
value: {"value": 8, "unit": "A"}
